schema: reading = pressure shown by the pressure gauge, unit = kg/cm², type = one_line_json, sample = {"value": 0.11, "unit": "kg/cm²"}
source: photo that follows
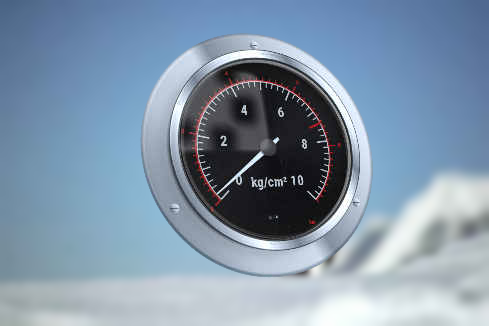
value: {"value": 0.2, "unit": "kg/cm²"}
